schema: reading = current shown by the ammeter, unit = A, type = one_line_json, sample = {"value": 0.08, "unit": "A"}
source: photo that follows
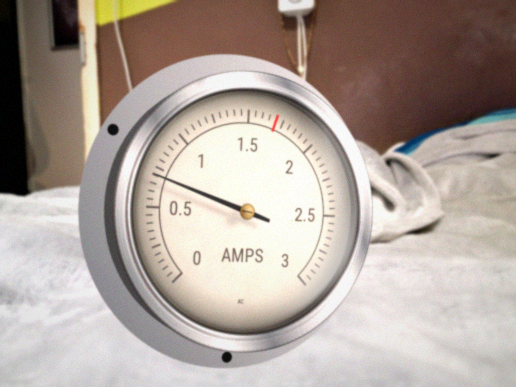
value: {"value": 0.7, "unit": "A"}
